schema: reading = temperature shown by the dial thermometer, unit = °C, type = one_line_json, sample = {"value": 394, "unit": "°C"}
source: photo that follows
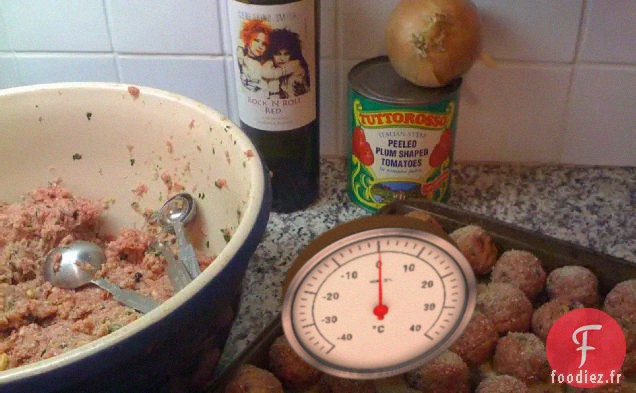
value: {"value": 0, "unit": "°C"}
